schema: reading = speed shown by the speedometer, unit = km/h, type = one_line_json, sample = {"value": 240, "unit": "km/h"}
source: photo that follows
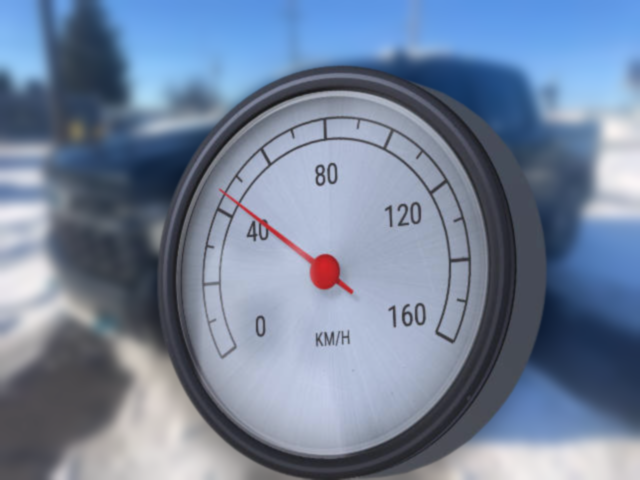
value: {"value": 45, "unit": "km/h"}
